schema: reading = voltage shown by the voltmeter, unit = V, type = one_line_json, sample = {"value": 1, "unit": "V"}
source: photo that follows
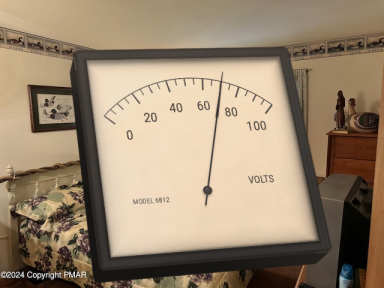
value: {"value": 70, "unit": "V"}
